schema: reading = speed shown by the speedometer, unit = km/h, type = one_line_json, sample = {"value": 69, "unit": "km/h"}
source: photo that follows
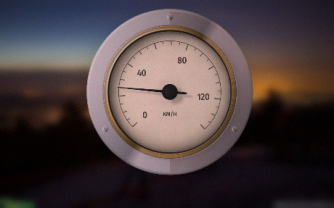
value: {"value": 25, "unit": "km/h"}
